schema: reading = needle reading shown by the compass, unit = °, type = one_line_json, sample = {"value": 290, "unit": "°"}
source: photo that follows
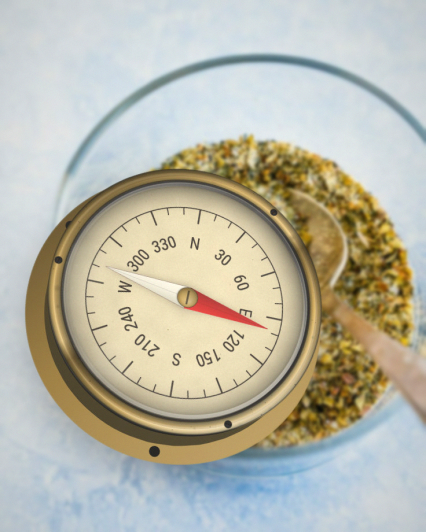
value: {"value": 100, "unit": "°"}
